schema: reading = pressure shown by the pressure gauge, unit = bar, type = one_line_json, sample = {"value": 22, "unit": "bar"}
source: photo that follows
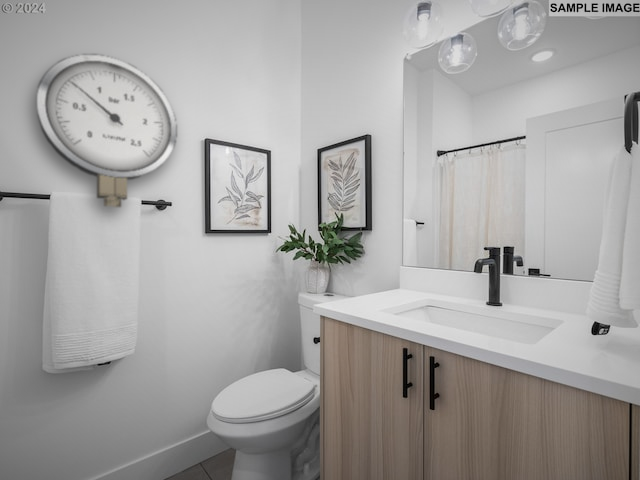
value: {"value": 0.75, "unit": "bar"}
